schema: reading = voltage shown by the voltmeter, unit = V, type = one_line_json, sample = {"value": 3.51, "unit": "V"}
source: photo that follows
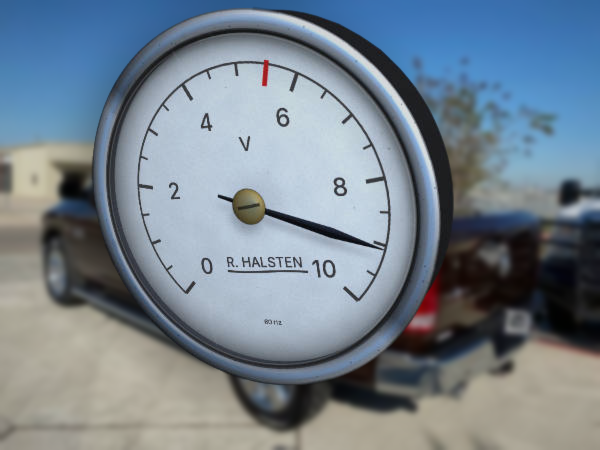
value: {"value": 9, "unit": "V"}
